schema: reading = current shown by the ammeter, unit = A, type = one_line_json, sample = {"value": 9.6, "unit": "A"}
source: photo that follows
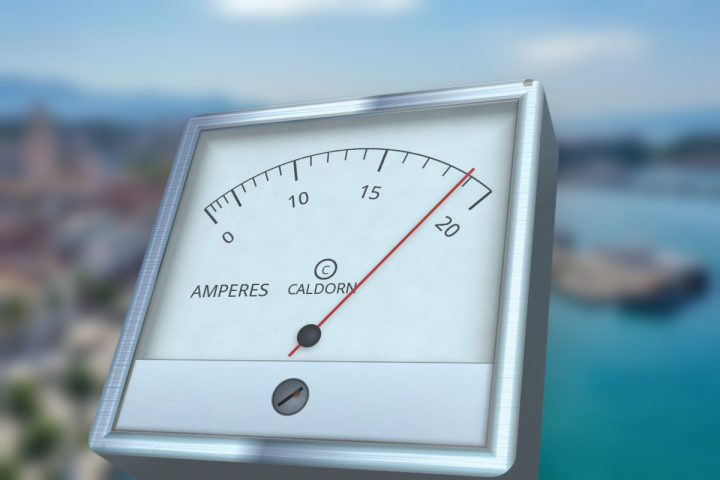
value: {"value": 19, "unit": "A"}
